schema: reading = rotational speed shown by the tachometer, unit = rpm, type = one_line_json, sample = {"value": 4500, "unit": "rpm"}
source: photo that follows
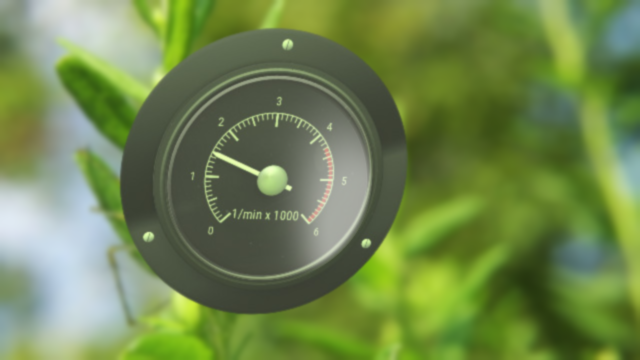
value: {"value": 1500, "unit": "rpm"}
